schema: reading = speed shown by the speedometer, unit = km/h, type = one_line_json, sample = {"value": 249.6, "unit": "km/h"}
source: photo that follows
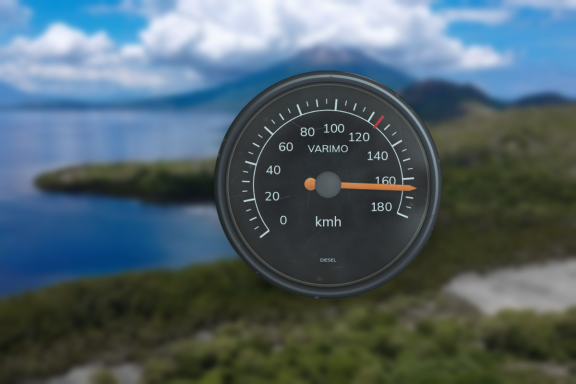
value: {"value": 165, "unit": "km/h"}
